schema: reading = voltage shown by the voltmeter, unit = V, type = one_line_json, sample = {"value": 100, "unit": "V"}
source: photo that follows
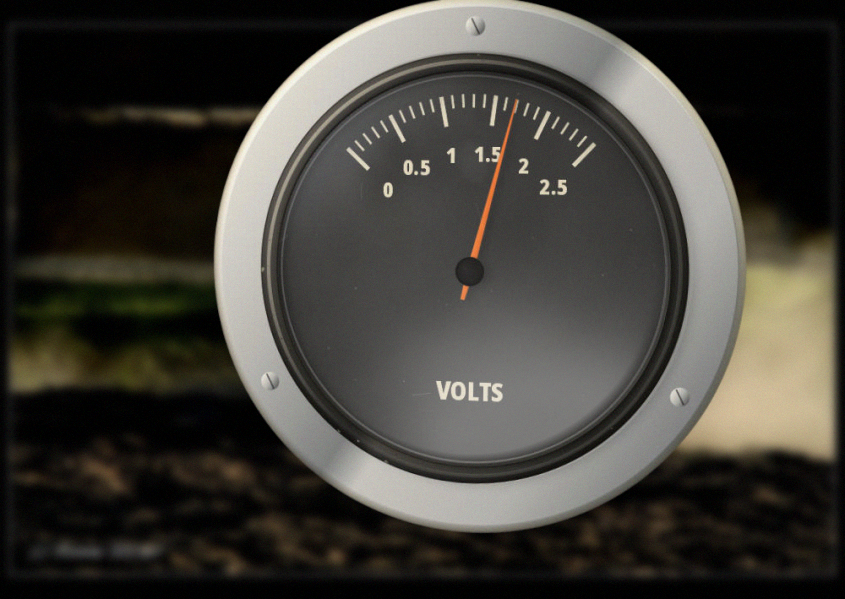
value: {"value": 1.7, "unit": "V"}
